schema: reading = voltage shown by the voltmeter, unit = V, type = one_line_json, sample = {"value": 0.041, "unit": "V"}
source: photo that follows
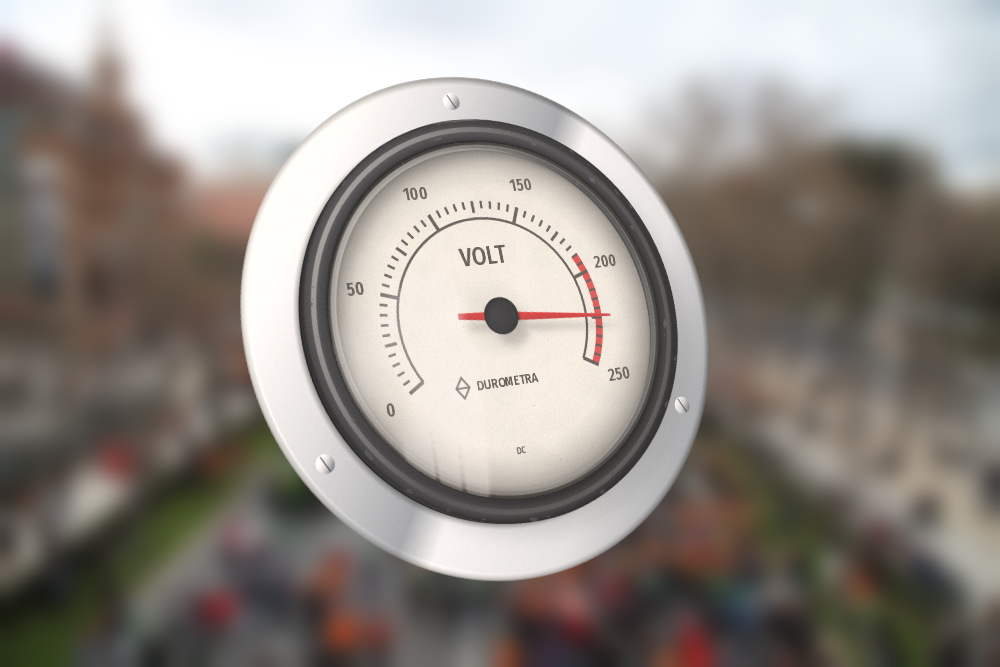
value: {"value": 225, "unit": "V"}
